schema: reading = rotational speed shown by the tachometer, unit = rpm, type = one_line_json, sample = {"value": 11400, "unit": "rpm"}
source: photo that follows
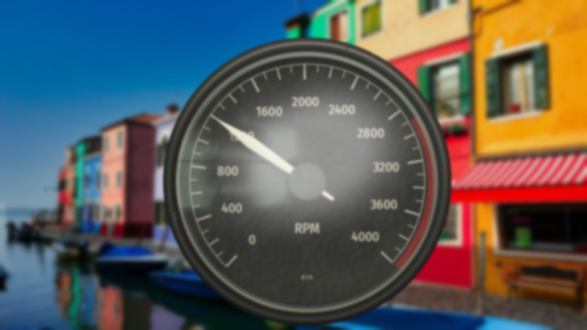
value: {"value": 1200, "unit": "rpm"}
